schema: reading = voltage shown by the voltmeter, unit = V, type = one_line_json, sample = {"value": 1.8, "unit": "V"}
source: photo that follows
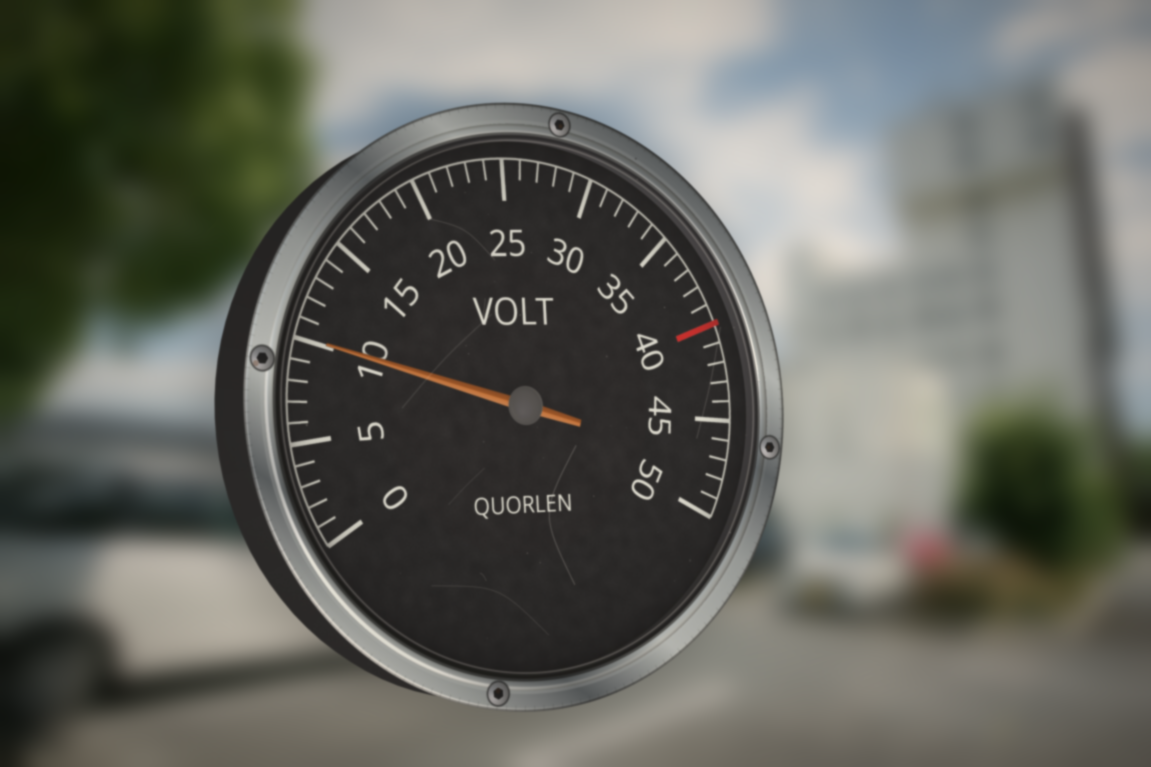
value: {"value": 10, "unit": "V"}
